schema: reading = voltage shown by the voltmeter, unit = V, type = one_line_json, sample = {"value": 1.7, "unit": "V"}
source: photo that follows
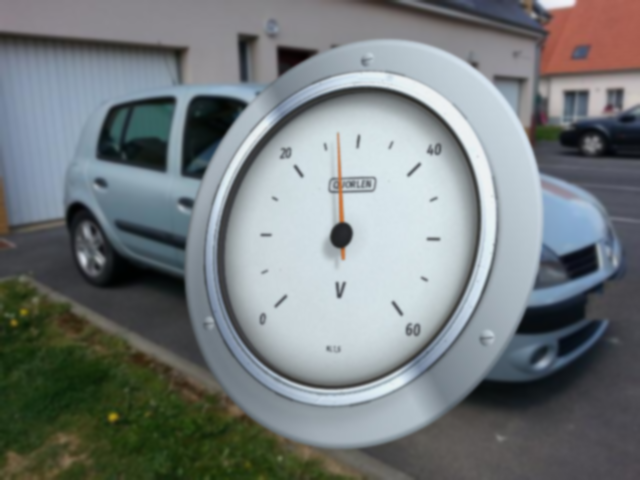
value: {"value": 27.5, "unit": "V"}
